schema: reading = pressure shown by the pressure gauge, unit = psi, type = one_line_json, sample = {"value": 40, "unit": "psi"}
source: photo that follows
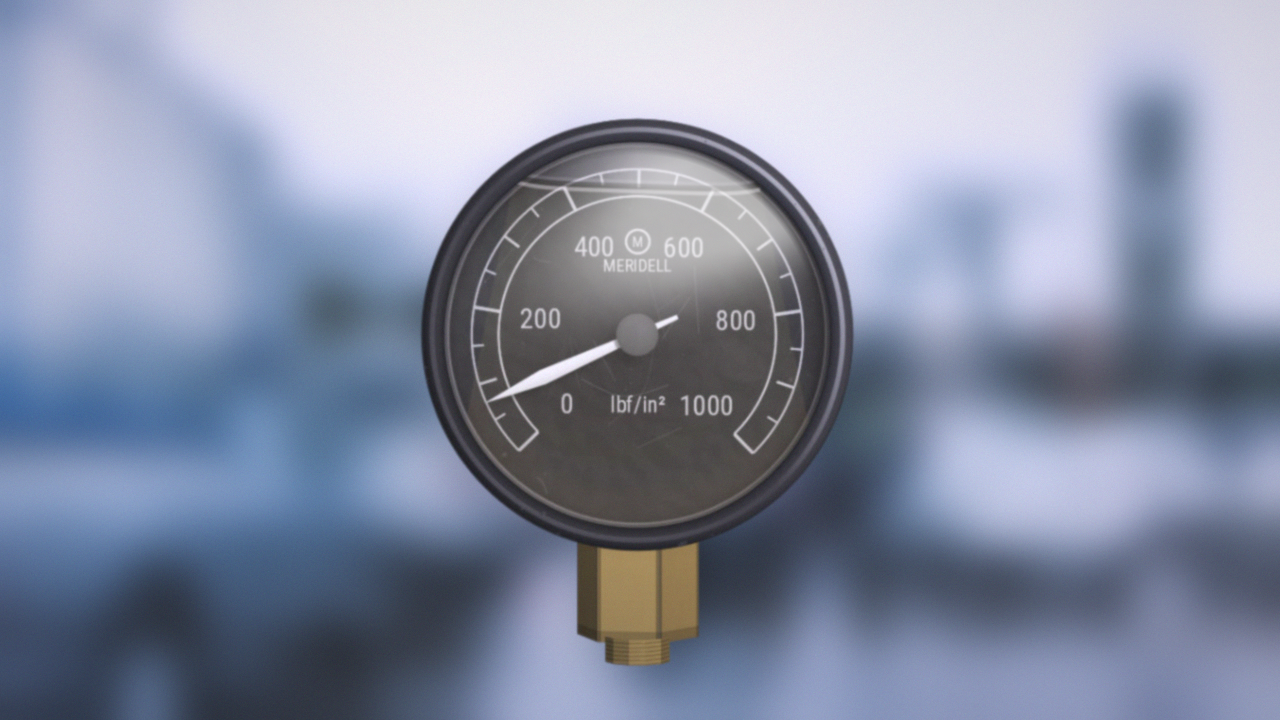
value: {"value": 75, "unit": "psi"}
